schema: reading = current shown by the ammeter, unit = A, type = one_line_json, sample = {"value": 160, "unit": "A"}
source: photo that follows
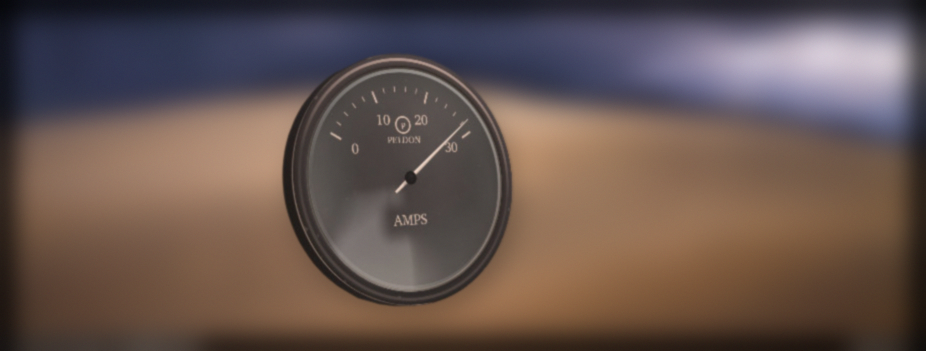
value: {"value": 28, "unit": "A"}
